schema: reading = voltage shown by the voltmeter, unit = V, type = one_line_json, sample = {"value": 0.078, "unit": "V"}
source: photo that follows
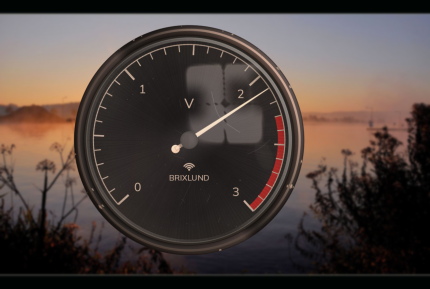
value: {"value": 2.1, "unit": "V"}
